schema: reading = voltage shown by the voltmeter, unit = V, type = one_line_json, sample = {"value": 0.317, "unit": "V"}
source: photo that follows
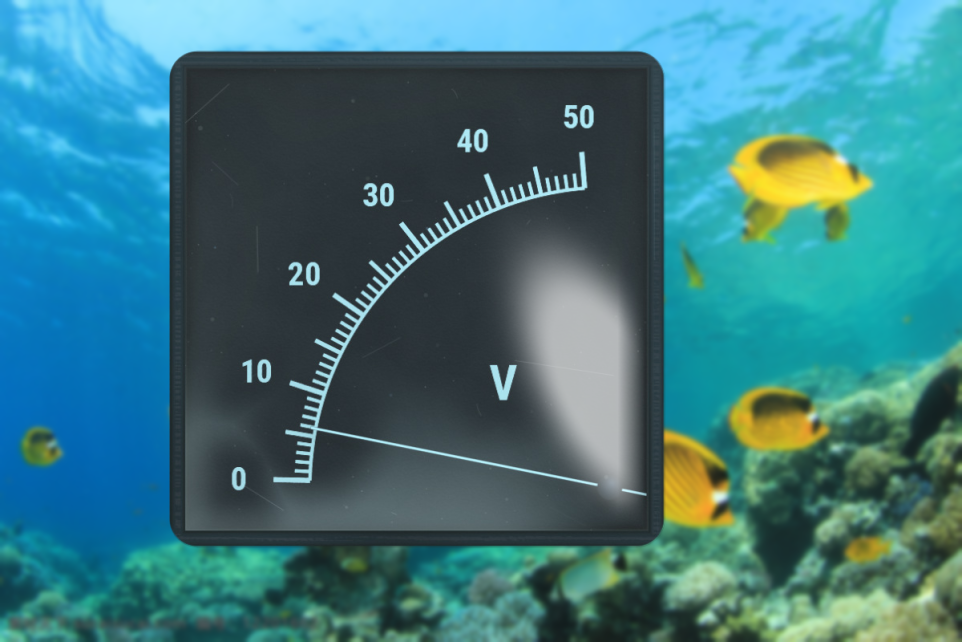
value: {"value": 6, "unit": "V"}
